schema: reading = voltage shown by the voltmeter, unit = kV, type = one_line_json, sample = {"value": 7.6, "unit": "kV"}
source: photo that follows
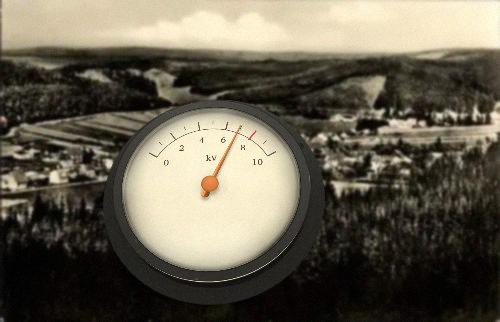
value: {"value": 7, "unit": "kV"}
